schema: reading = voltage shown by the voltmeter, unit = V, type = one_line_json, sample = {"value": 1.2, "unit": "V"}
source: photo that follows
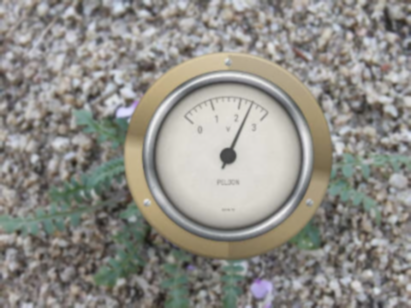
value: {"value": 2.4, "unit": "V"}
